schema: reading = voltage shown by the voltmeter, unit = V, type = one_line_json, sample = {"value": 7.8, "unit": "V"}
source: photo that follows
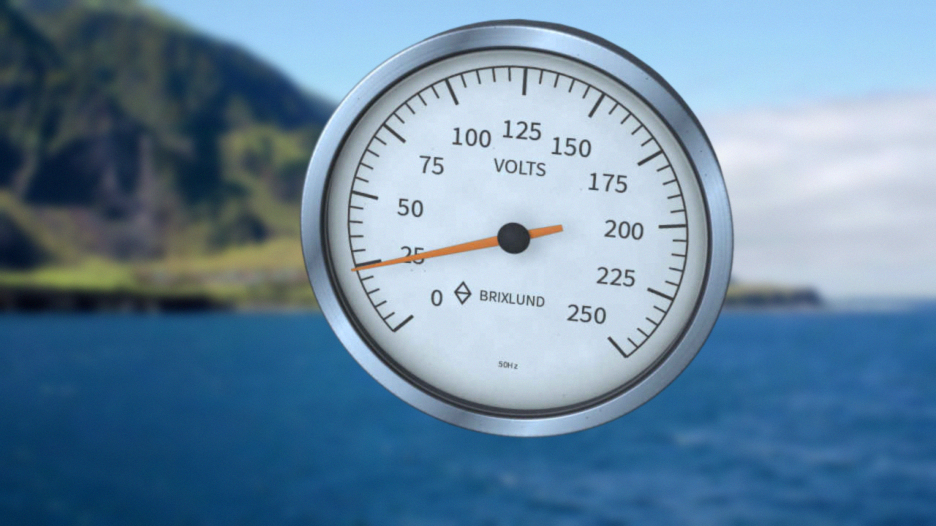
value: {"value": 25, "unit": "V"}
